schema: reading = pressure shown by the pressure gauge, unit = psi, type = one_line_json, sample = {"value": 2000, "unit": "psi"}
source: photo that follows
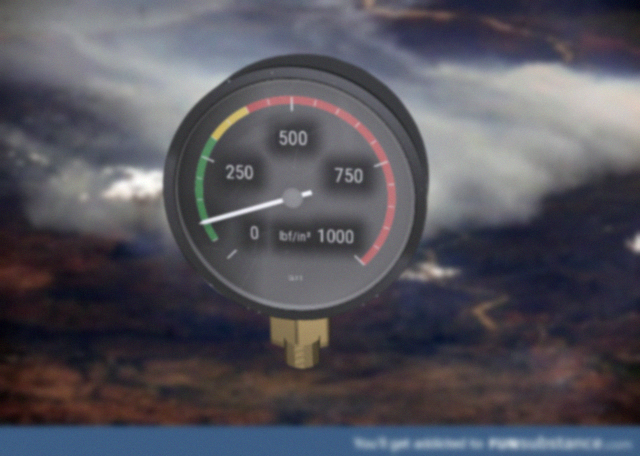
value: {"value": 100, "unit": "psi"}
